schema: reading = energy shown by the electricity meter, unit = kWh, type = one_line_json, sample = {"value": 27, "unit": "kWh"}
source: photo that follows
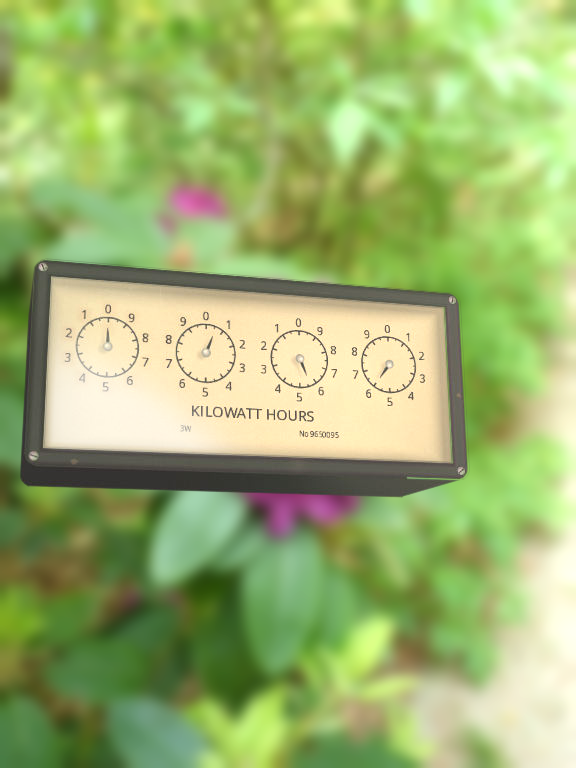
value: {"value": 56, "unit": "kWh"}
